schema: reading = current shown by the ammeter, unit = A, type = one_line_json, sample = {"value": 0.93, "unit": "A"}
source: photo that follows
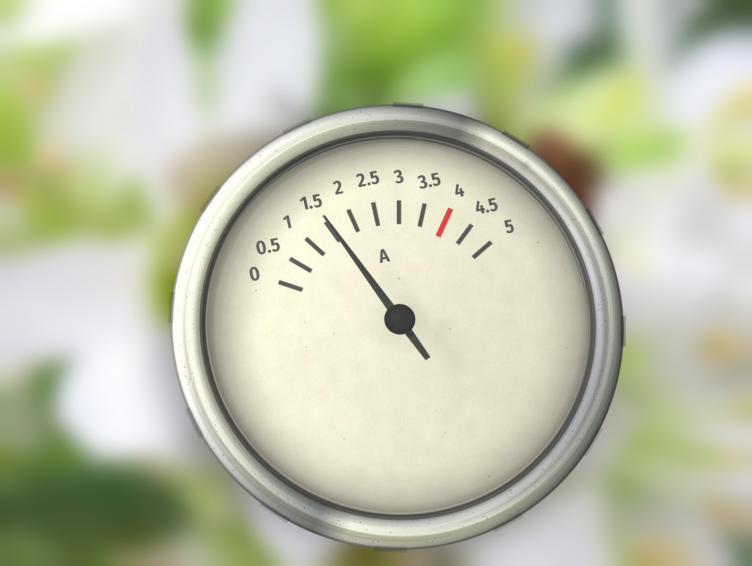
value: {"value": 1.5, "unit": "A"}
